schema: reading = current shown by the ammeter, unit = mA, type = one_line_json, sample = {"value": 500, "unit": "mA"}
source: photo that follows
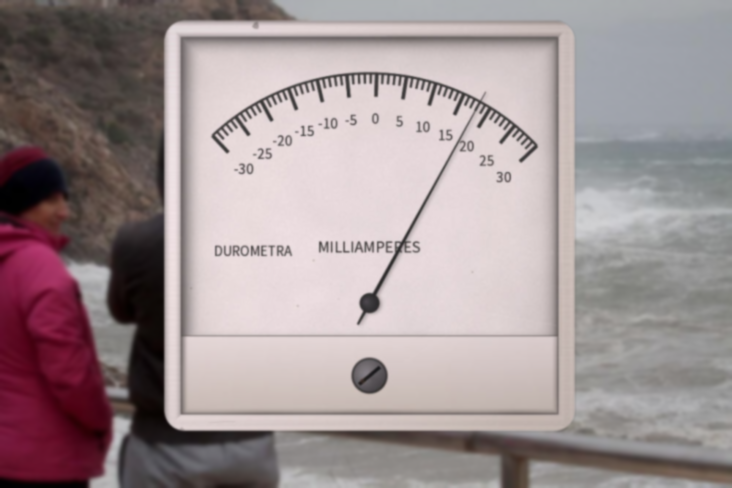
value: {"value": 18, "unit": "mA"}
